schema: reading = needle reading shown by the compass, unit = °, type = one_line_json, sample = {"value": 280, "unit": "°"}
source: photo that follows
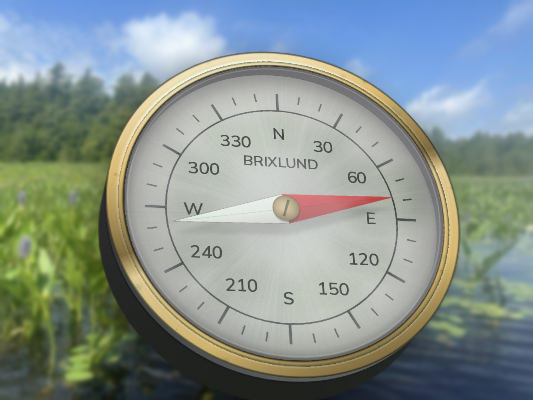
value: {"value": 80, "unit": "°"}
